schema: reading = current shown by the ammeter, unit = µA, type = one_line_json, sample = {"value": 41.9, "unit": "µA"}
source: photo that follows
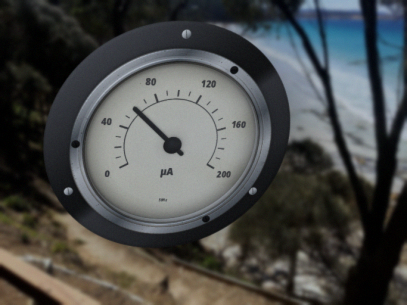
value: {"value": 60, "unit": "µA"}
